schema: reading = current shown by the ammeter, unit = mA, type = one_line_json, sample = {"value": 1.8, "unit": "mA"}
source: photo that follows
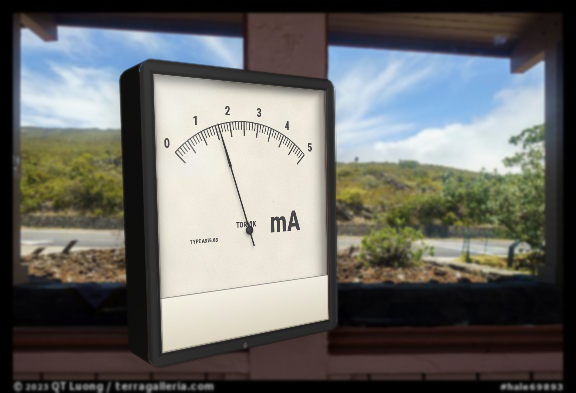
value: {"value": 1.5, "unit": "mA"}
